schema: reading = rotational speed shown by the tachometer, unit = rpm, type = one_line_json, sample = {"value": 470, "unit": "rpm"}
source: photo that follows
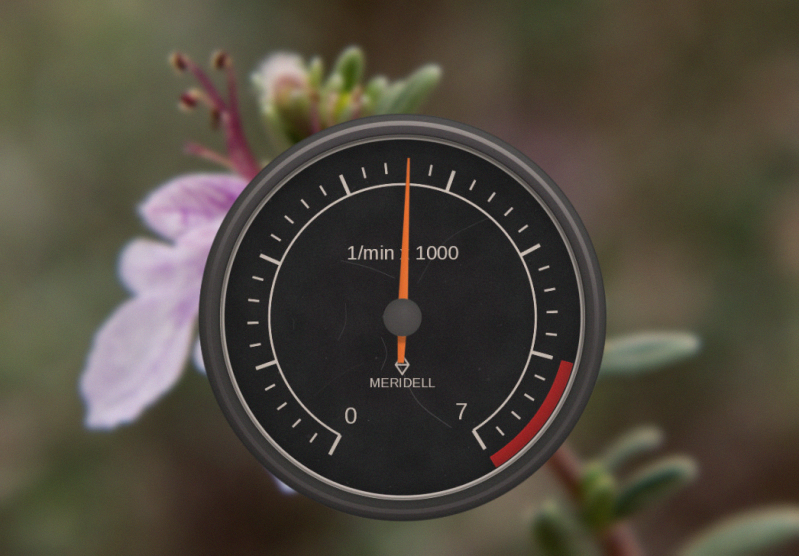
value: {"value": 3600, "unit": "rpm"}
